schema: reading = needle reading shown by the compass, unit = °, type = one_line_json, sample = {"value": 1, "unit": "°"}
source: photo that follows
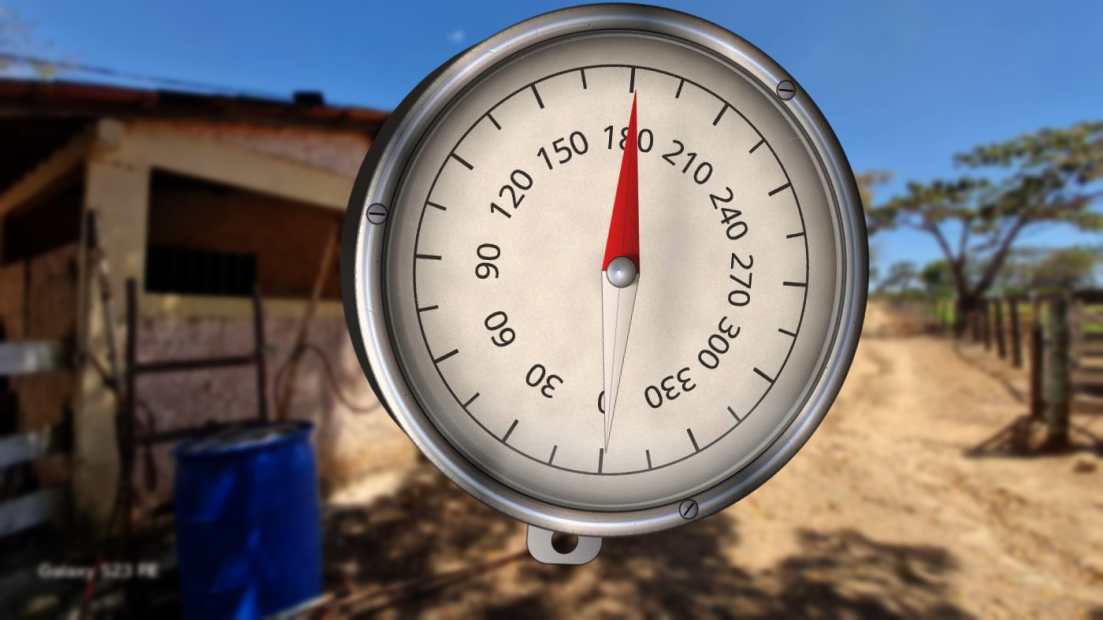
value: {"value": 180, "unit": "°"}
